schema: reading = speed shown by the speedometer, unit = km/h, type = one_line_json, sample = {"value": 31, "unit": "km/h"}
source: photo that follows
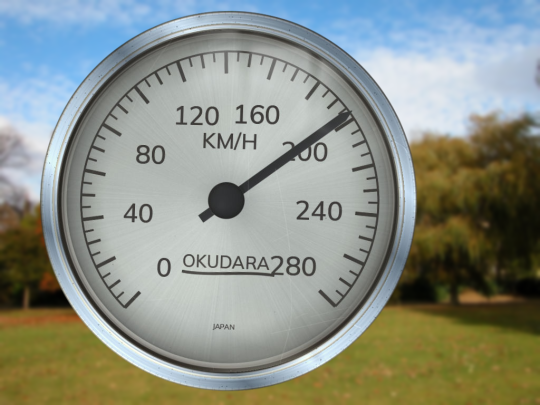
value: {"value": 197.5, "unit": "km/h"}
